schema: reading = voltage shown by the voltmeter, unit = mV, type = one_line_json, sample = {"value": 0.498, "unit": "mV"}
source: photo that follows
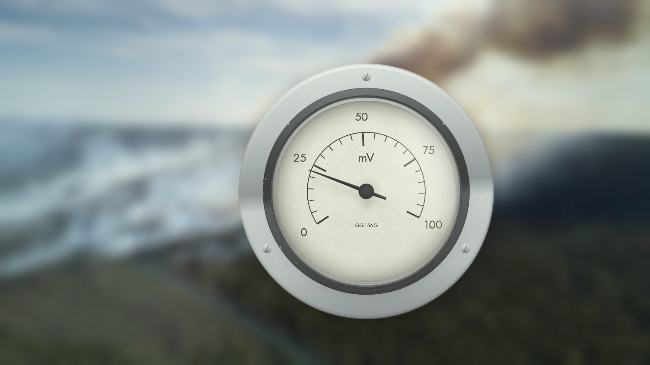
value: {"value": 22.5, "unit": "mV"}
